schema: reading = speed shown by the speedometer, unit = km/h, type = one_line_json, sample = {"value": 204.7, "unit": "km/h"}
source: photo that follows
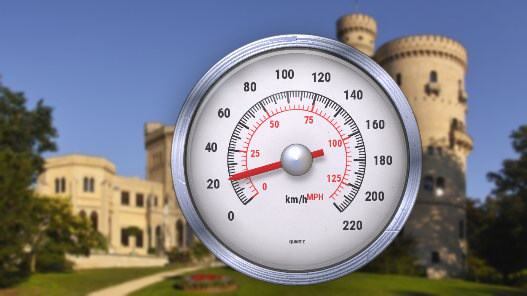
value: {"value": 20, "unit": "km/h"}
